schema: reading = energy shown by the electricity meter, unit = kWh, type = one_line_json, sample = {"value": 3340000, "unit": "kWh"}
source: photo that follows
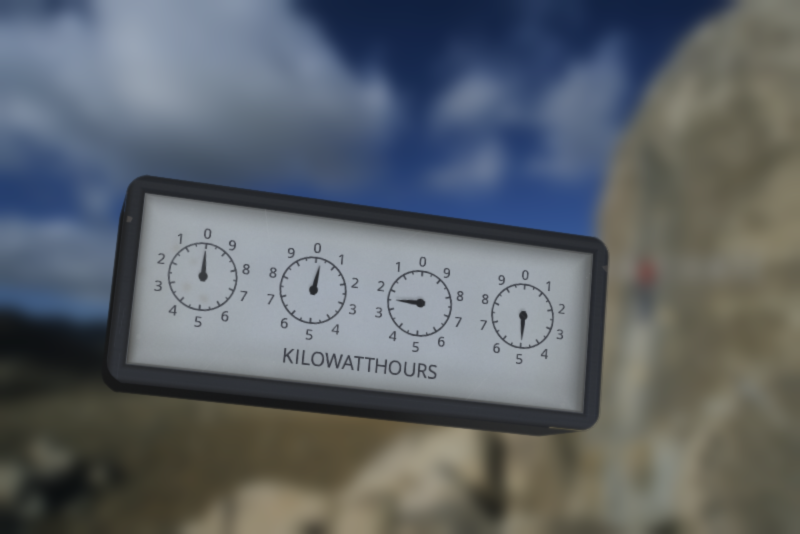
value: {"value": 25, "unit": "kWh"}
